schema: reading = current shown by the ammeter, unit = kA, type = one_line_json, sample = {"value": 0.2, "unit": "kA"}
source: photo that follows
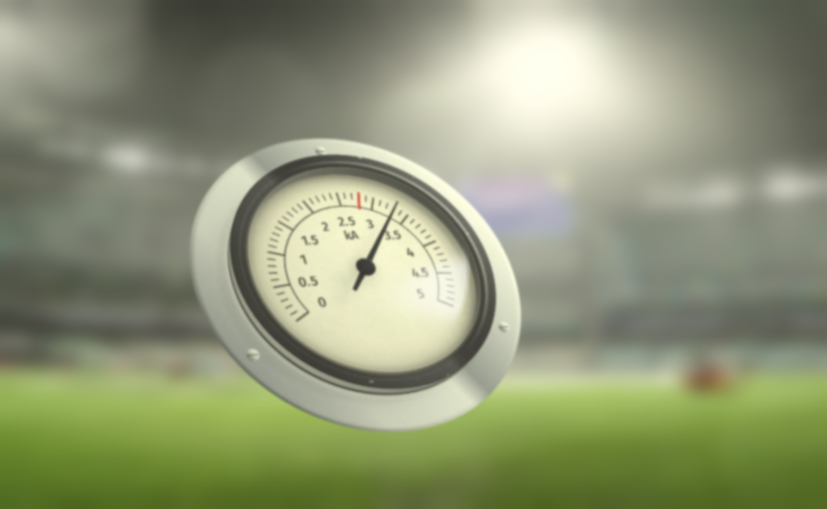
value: {"value": 3.3, "unit": "kA"}
